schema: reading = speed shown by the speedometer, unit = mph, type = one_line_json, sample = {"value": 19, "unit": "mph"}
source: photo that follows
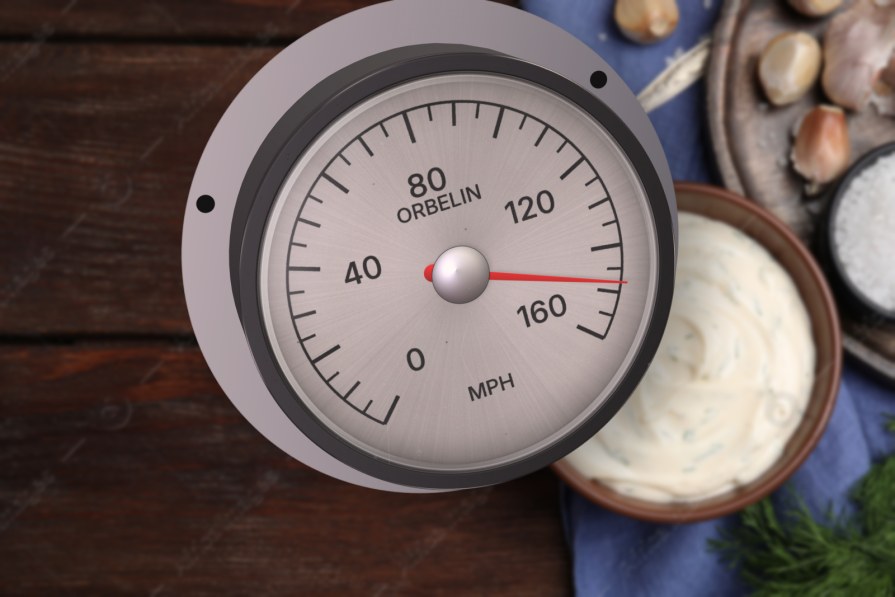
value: {"value": 147.5, "unit": "mph"}
